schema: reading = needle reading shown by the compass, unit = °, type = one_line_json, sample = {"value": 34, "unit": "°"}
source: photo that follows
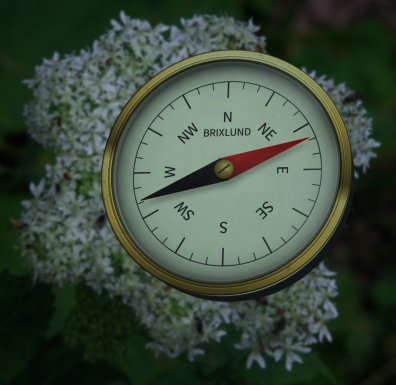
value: {"value": 70, "unit": "°"}
